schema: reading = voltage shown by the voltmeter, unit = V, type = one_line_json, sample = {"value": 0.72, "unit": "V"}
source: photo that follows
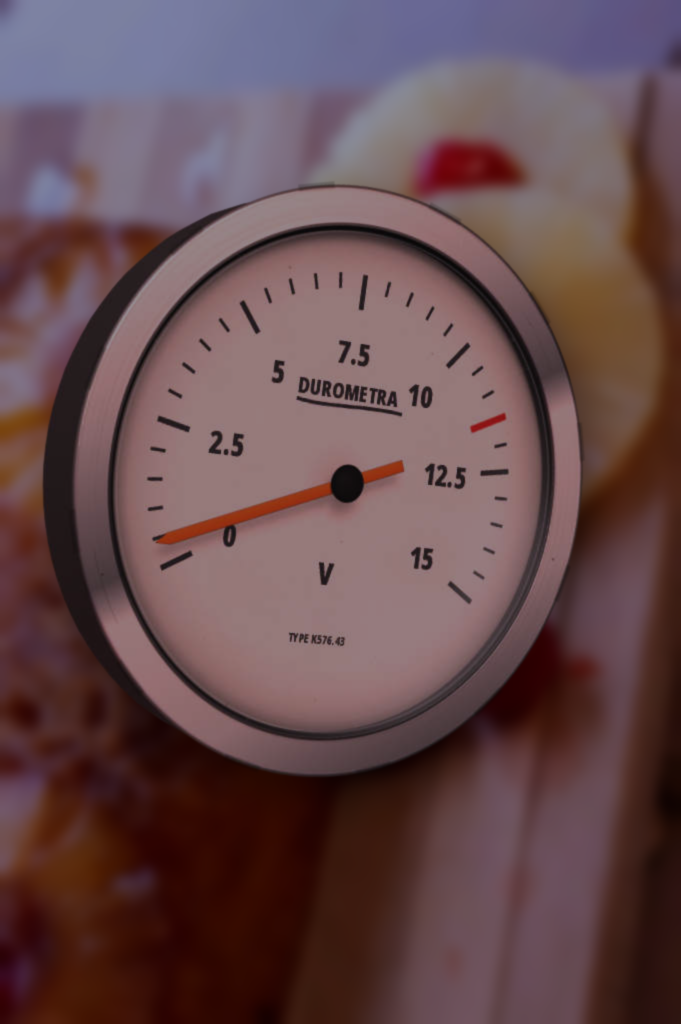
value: {"value": 0.5, "unit": "V"}
